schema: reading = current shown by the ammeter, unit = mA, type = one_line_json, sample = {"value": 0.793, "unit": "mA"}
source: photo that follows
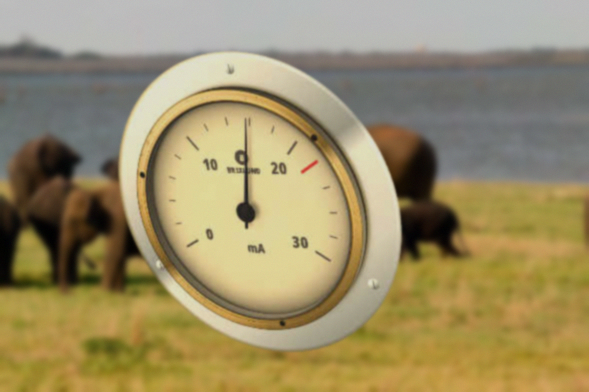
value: {"value": 16, "unit": "mA"}
